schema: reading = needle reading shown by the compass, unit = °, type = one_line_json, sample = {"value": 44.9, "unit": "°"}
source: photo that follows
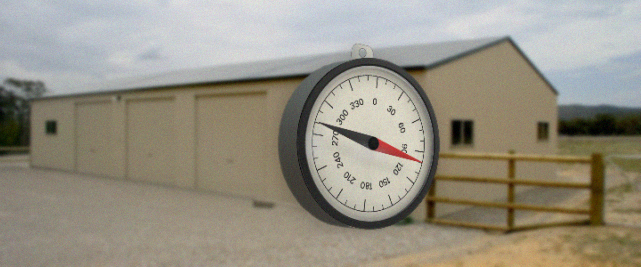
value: {"value": 100, "unit": "°"}
